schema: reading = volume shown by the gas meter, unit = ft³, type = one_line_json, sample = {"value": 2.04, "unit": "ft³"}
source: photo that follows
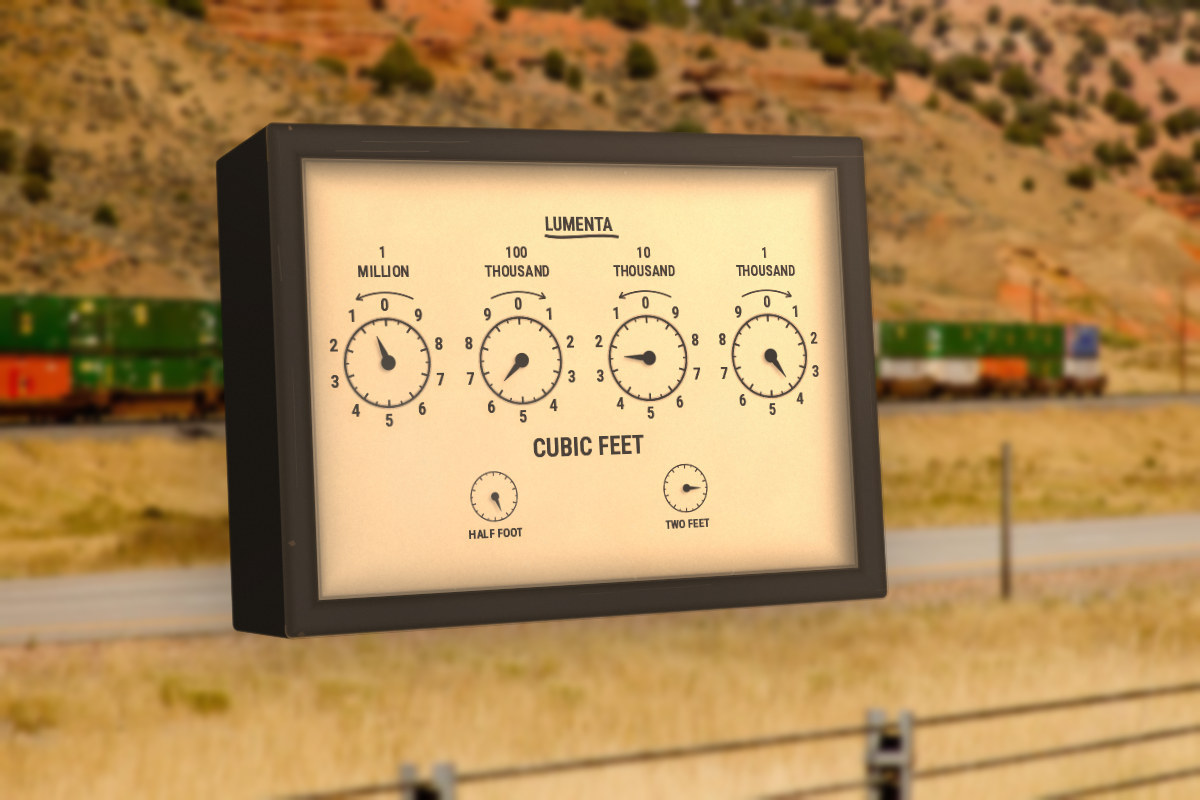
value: {"value": 62400, "unit": "ft³"}
